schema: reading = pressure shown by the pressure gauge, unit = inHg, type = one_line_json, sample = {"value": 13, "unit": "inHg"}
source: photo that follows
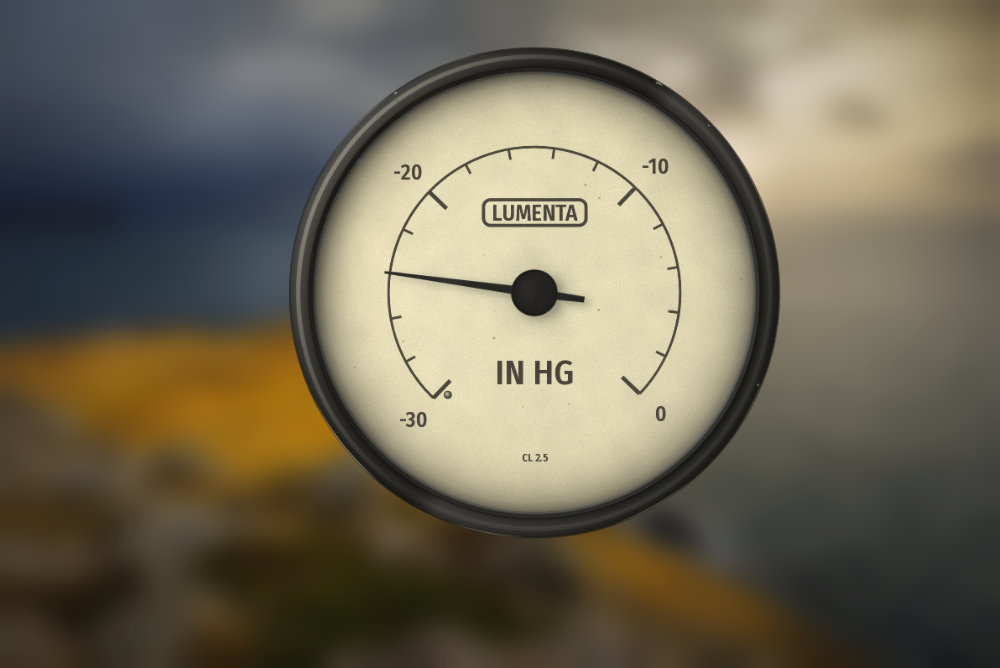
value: {"value": -24, "unit": "inHg"}
